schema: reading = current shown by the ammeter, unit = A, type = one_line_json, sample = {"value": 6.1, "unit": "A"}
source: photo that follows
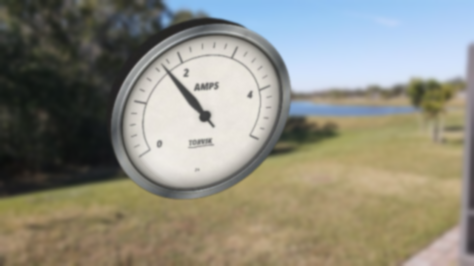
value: {"value": 1.7, "unit": "A"}
